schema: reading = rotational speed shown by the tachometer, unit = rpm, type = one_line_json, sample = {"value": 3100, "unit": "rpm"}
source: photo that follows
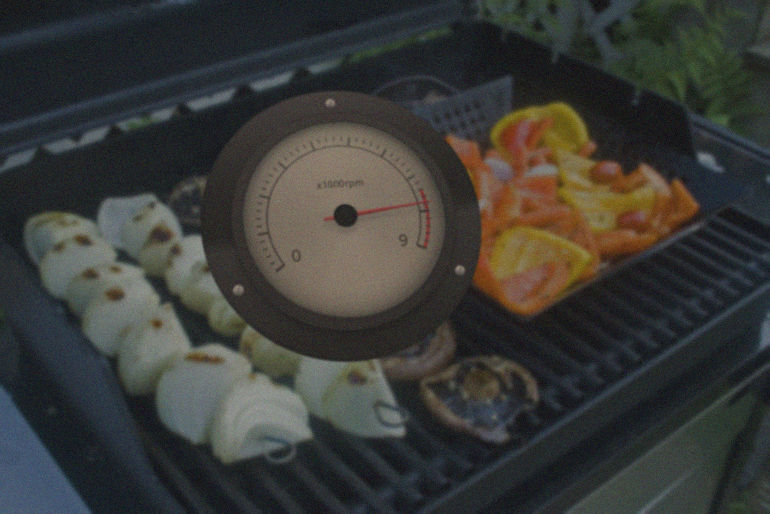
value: {"value": 7800, "unit": "rpm"}
